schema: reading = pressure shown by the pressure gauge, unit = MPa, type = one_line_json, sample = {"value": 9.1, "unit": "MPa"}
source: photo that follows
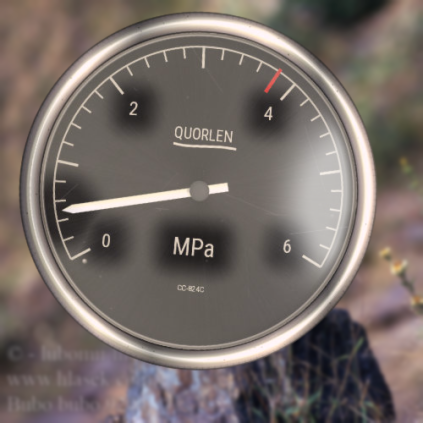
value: {"value": 0.5, "unit": "MPa"}
